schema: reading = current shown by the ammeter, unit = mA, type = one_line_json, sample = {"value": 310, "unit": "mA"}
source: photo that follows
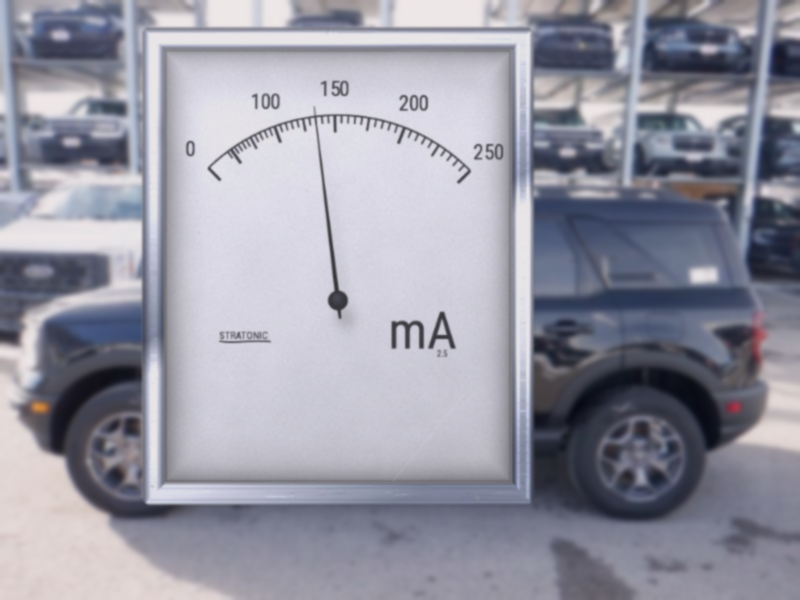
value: {"value": 135, "unit": "mA"}
